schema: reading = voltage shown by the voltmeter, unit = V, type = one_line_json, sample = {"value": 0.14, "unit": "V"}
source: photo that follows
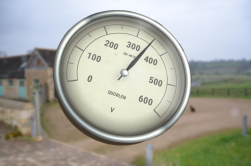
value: {"value": 350, "unit": "V"}
